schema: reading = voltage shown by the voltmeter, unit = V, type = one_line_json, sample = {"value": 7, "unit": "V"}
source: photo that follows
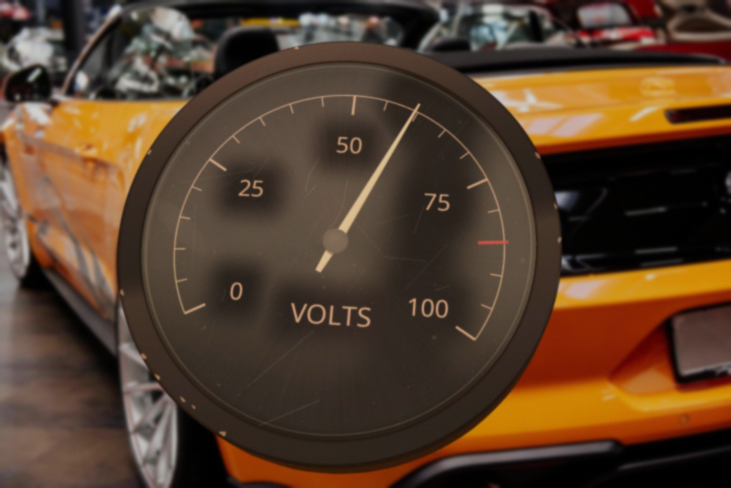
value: {"value": 60, "unit": "V"}
